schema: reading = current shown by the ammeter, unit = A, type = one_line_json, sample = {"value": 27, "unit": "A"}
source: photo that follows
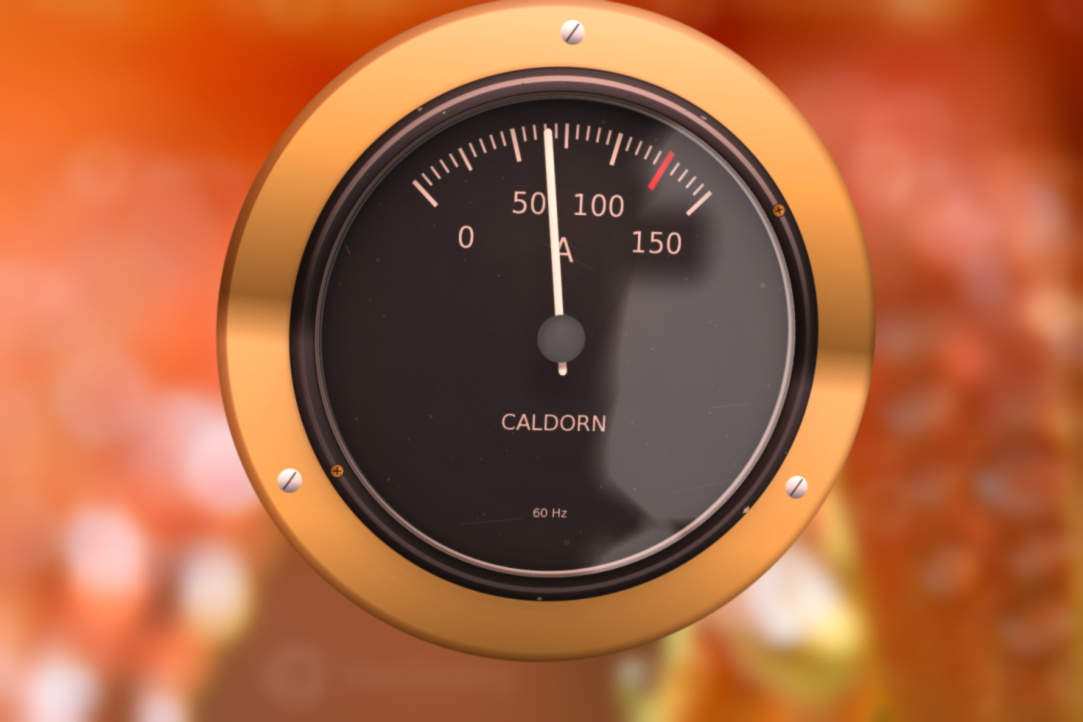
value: {"value": 65, "unit": "A"}
